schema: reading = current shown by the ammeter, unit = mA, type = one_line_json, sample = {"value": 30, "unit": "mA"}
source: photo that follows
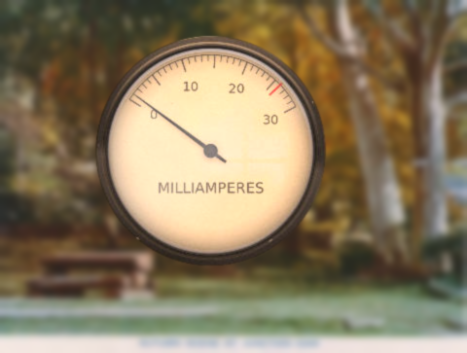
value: {"value": 1, "unit": "mA"}
